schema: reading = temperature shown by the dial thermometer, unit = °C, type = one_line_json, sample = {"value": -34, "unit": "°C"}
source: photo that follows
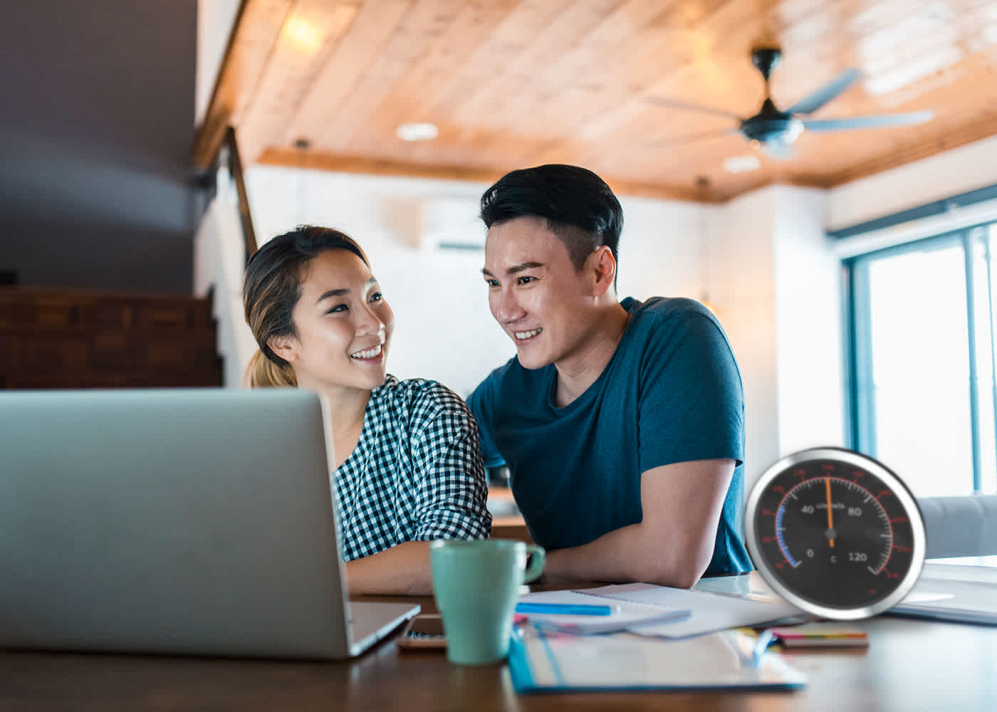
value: {"value": 60, "unit": "°C"}
